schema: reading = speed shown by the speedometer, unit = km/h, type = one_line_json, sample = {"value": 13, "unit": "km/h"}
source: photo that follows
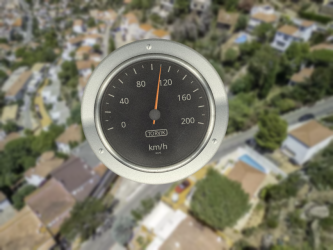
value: {"value": 110, "unit": "km/h"}
